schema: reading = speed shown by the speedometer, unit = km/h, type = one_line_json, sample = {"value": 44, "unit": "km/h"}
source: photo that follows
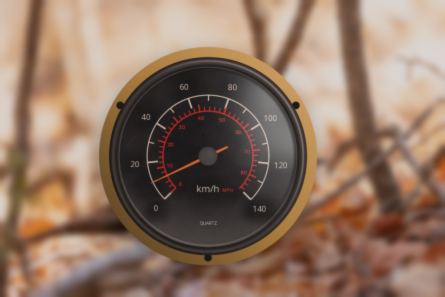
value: {"value": 10, "unit": "km/h"}
